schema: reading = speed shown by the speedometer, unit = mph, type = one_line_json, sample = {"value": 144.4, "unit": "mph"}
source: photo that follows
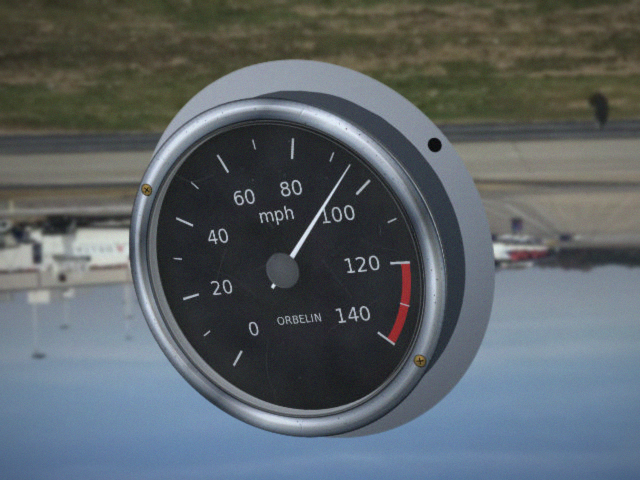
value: {"value": 95, "unit": "mph"}
